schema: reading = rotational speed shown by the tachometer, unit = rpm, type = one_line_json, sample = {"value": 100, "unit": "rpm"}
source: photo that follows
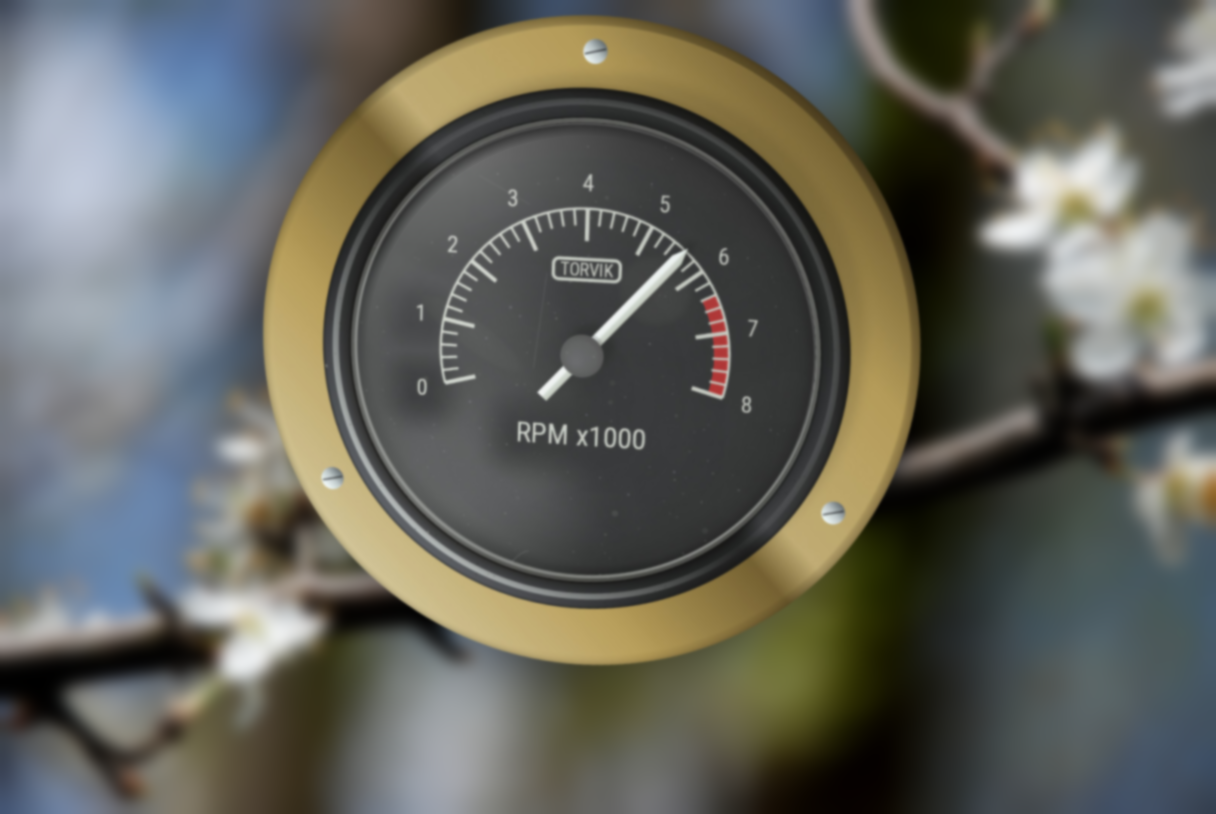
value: {"value": 5600, "unit": "rpm"}
